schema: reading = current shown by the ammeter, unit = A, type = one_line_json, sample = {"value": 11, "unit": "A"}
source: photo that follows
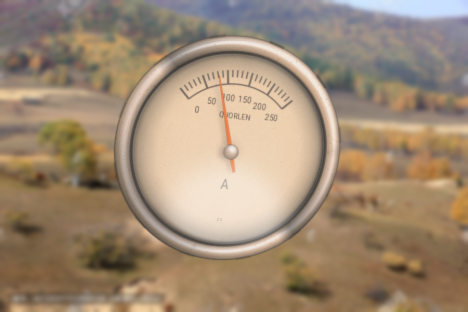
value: {"value": 80, "unit": "A"}
